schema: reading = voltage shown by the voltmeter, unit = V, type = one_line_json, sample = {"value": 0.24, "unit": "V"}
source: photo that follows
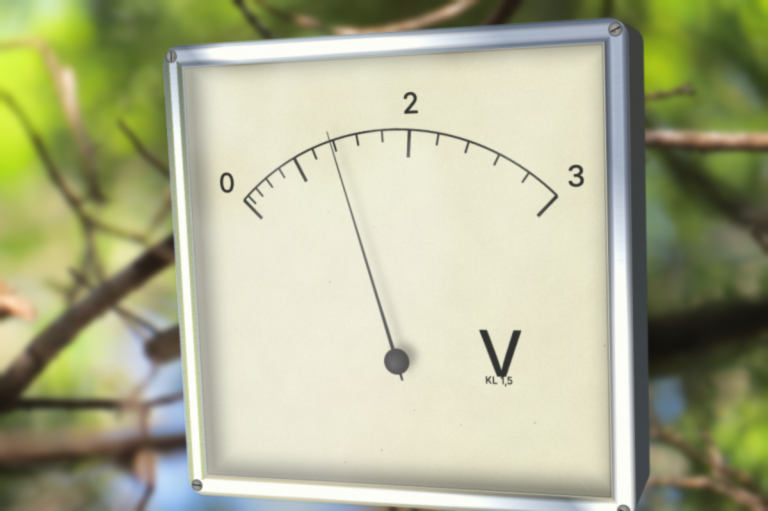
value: {"value": 1.4, "unit": "V"}
